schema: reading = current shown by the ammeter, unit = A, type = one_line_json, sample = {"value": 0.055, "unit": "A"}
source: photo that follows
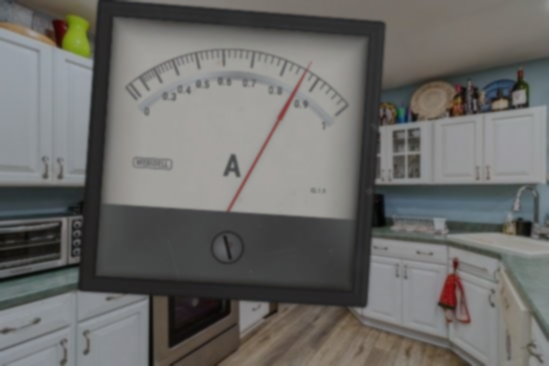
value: {"value": 0.86, "unit": "A"}
